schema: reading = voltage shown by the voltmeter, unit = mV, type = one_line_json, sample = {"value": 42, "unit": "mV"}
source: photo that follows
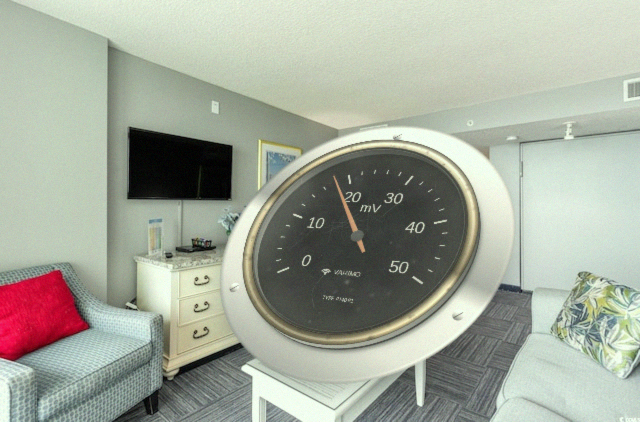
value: {"value": 18, "unit": "mV"}
